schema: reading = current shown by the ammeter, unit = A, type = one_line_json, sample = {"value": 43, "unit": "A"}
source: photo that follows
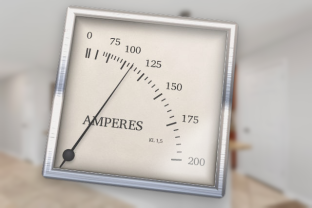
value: {"value": 110, "unit": "A"}
